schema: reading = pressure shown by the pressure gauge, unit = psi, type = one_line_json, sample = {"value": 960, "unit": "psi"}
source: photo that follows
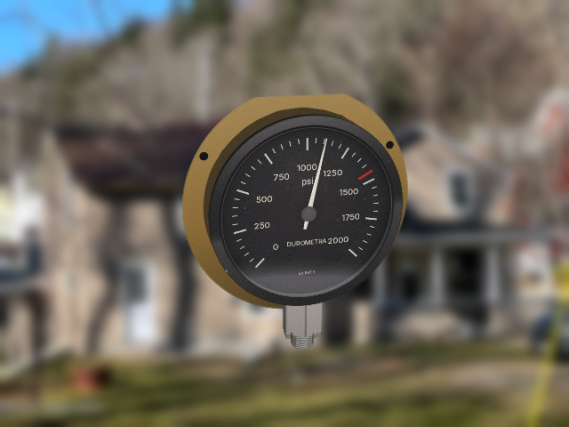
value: {"value": 1100, "unit": "psi"}
